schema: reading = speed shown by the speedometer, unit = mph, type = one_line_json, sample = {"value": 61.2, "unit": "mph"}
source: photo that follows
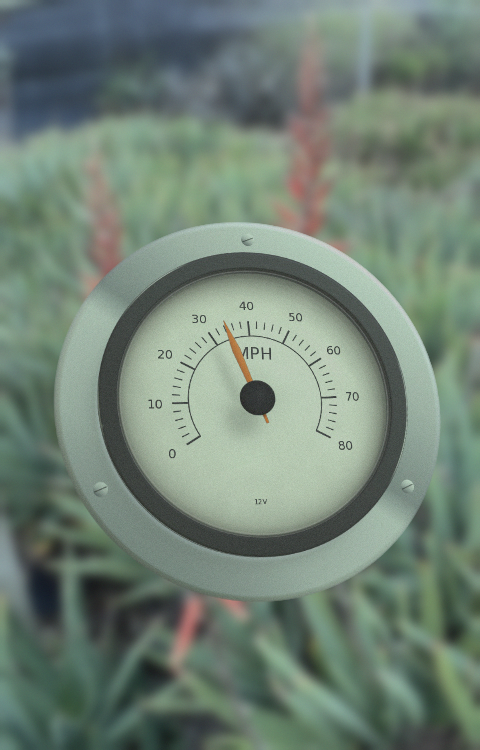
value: {"value": 34, "unit": "mph"}
